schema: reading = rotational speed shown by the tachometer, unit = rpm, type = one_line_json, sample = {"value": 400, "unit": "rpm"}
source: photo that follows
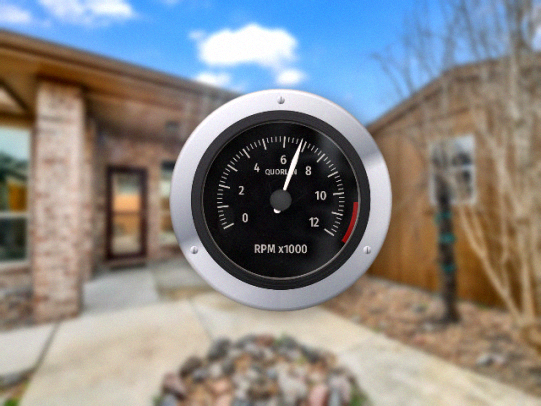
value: {"value": 6800, "unit": "rpm"}
